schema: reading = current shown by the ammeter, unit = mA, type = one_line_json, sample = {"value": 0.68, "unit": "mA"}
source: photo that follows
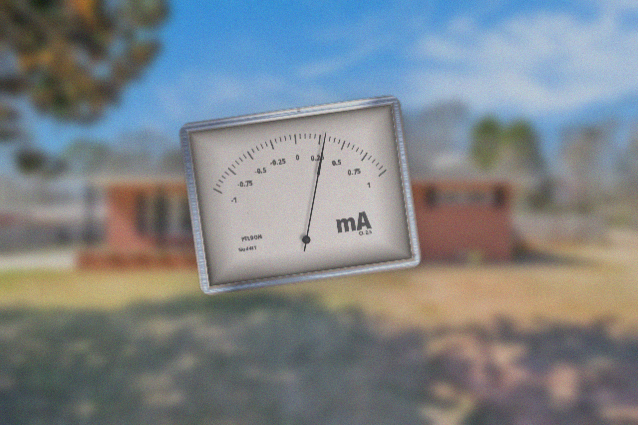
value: {"value": 0.3, "unit": "mA"}
